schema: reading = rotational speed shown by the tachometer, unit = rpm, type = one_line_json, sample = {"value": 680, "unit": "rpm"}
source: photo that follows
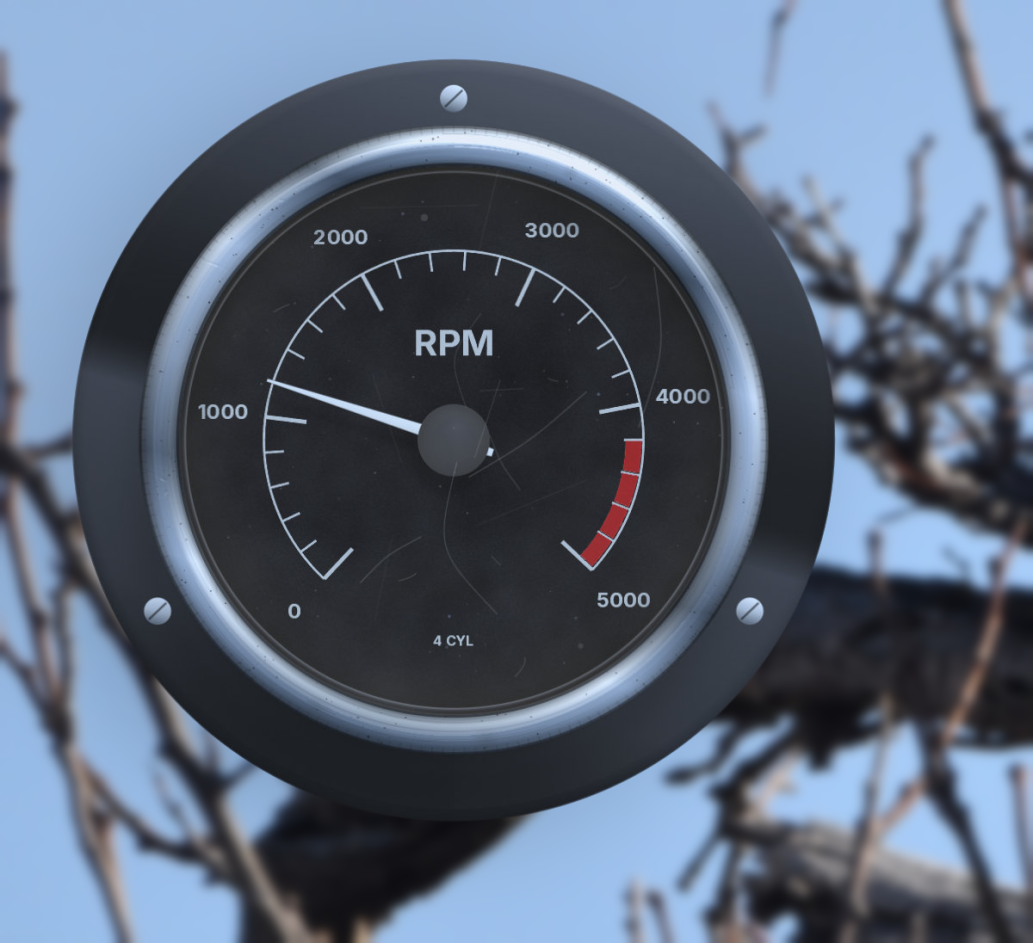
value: {"value": 1200, "unit": "rpm"}
